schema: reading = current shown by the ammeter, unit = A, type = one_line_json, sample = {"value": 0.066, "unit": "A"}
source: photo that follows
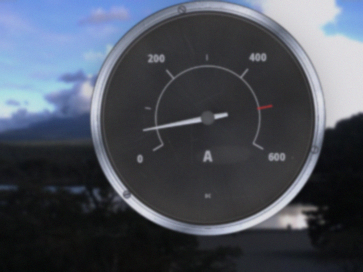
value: {"value": 50, "unit": "A"}
